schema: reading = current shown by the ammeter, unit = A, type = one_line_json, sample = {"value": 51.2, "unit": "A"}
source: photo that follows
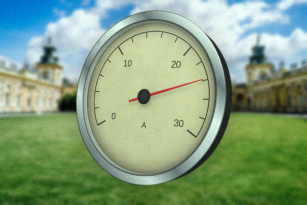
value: {"value": 24, "unit": "A"}
